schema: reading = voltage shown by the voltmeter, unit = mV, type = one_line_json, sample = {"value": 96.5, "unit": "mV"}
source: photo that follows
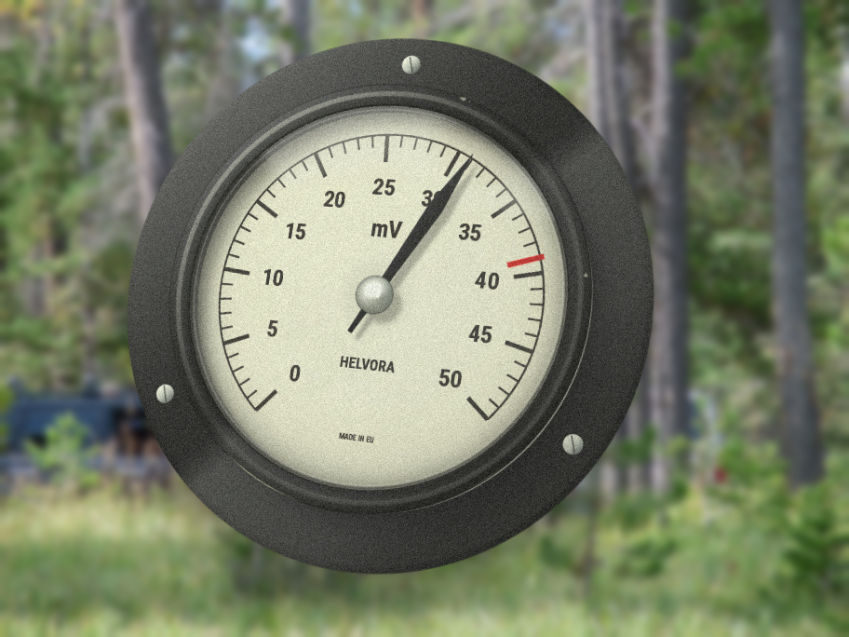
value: {"value": 31, "unit": "mV"}
